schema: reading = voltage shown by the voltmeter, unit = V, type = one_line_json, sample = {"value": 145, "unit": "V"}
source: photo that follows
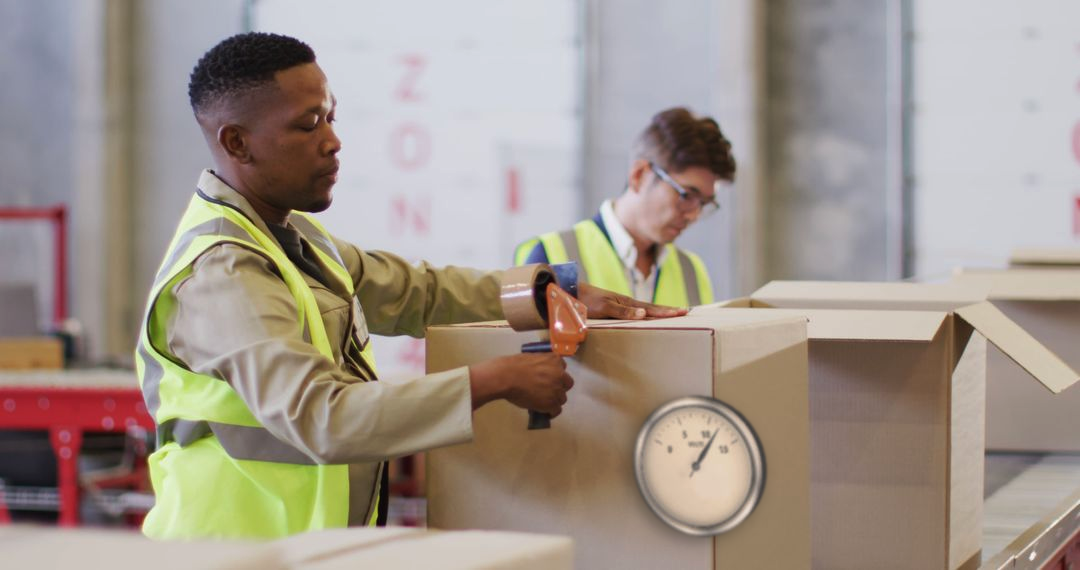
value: {"value": 12, "unit": "V"}
